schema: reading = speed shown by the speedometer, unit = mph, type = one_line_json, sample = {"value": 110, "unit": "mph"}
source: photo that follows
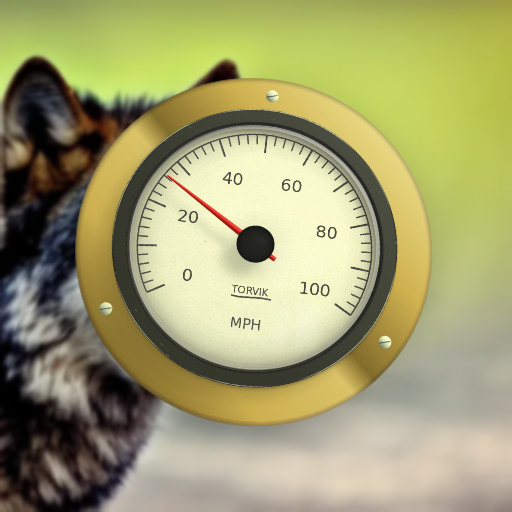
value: {"value": 26, "unit": "mph"}
